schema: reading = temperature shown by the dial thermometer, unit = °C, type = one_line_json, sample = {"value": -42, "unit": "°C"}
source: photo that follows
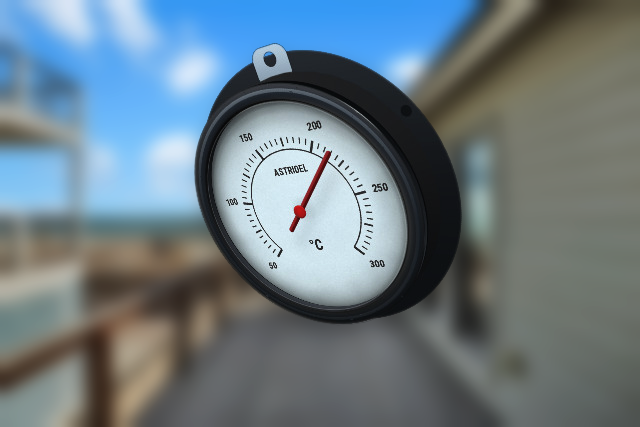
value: {"value": 215, "unit": "°C"}
